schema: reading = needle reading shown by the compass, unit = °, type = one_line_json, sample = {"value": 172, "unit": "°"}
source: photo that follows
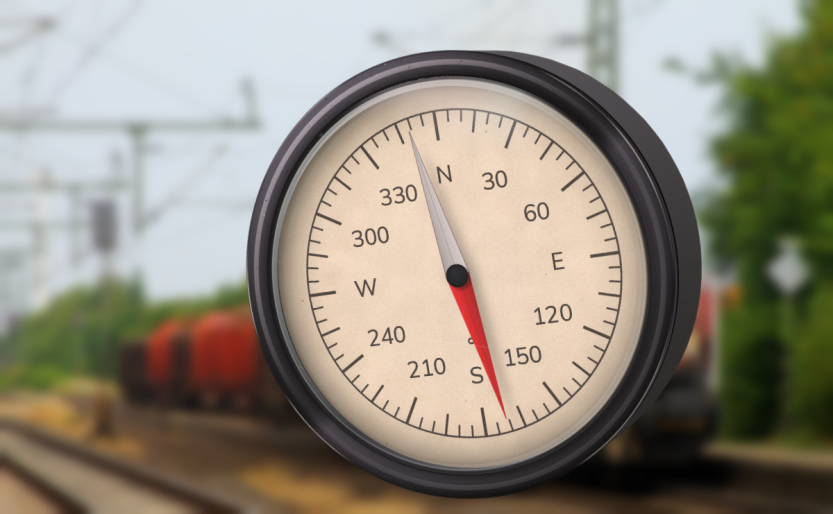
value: {"value": 170, "unit": "°"}
